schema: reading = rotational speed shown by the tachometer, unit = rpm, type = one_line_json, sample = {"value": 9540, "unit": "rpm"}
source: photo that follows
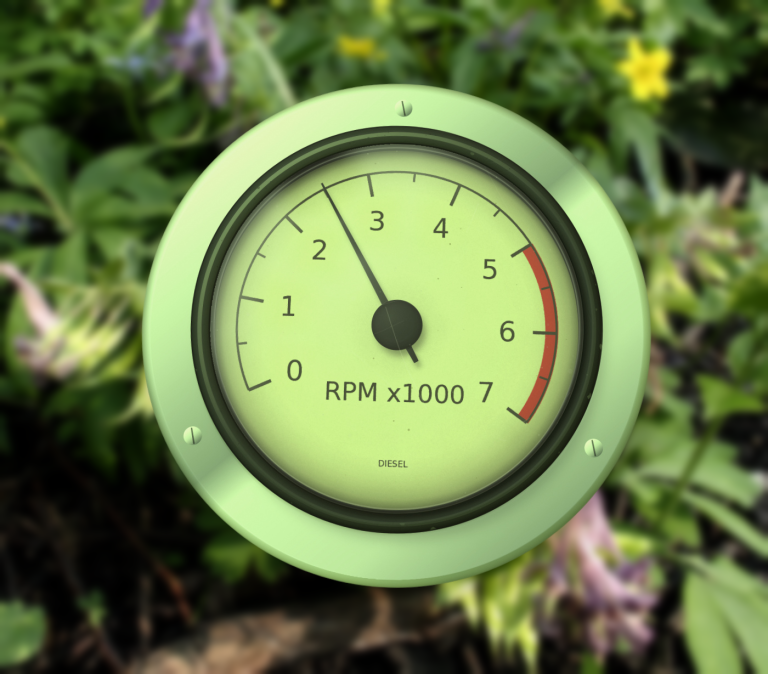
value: {"value": 2500, "unit": "rpm"}
